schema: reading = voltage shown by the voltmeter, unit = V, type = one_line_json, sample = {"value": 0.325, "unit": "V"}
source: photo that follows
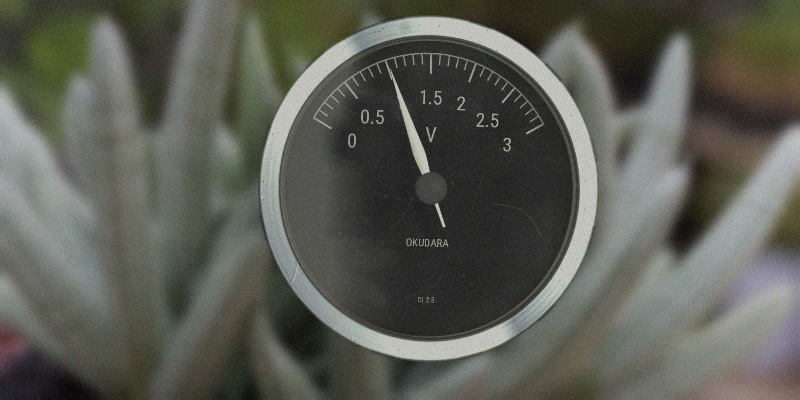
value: {"value": 1, "unit": "V"}
